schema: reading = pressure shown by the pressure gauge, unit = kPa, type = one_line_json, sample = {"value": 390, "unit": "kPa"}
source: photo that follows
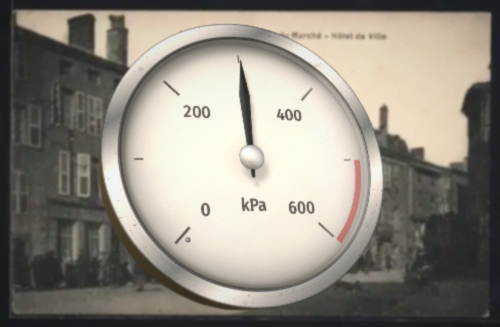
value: {"value": 300, "unit": "kPa"}
